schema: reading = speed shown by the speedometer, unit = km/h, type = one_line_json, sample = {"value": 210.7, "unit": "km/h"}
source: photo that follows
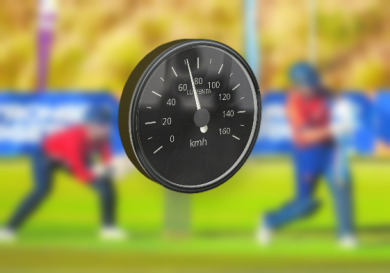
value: {"value": 70, "unit": "km/h"}
